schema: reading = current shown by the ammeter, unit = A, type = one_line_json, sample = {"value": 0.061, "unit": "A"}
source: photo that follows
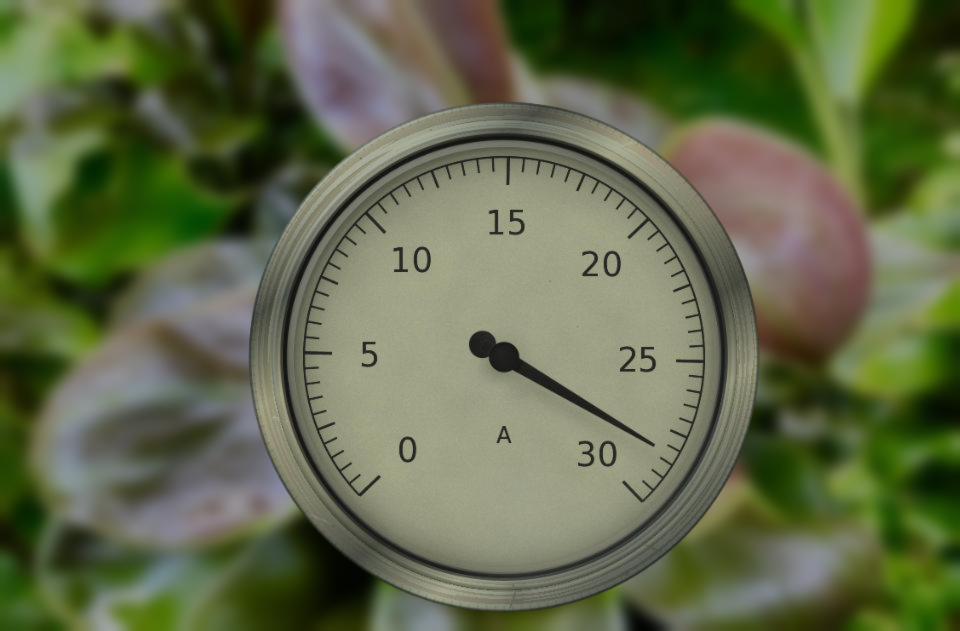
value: {"value": 28.25, "unit": "A"}
